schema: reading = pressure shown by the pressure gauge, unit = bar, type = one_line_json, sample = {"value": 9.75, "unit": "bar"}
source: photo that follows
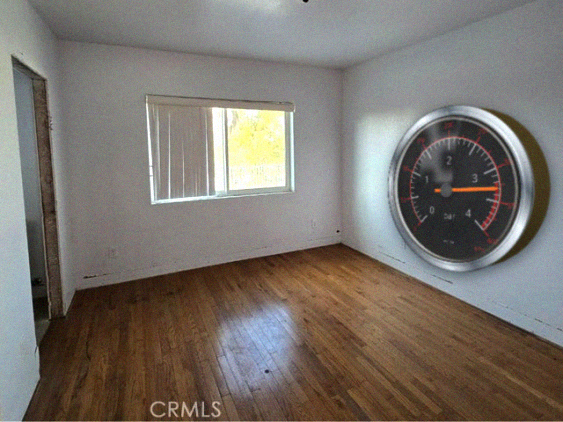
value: {"value": 3.3, "unit": "bar"}
